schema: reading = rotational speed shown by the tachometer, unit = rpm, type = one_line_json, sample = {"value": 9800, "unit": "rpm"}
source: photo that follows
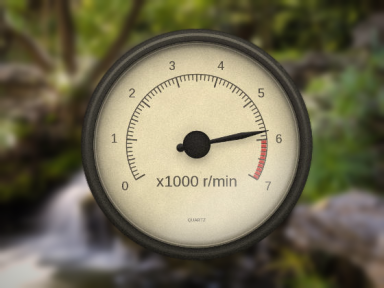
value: {"value": 5800, "unit": "rpm"}
